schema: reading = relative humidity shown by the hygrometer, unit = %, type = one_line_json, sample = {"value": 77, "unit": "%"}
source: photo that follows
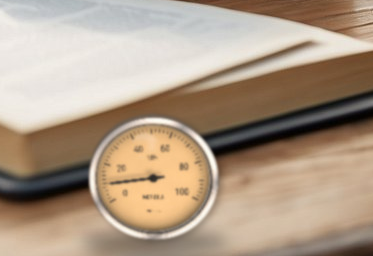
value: {"value": 10, "unit": "%"}
